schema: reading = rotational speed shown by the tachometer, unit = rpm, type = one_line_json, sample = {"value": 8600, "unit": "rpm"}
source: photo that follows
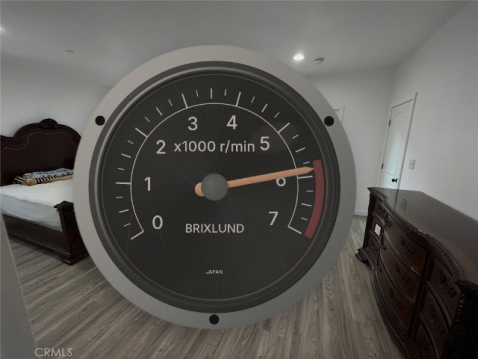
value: {"value": 5875, "unit": "rpm"}
